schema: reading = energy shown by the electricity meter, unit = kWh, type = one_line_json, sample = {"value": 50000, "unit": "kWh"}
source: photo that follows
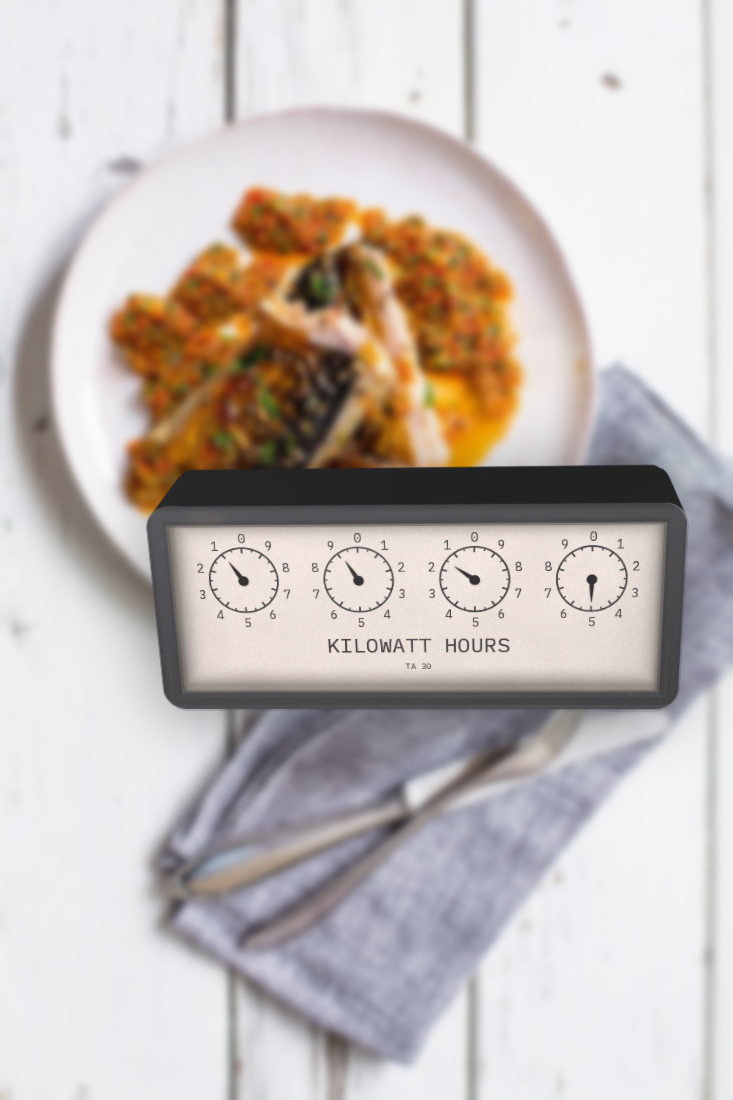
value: {"value": 915, "unit": "kWh"}
